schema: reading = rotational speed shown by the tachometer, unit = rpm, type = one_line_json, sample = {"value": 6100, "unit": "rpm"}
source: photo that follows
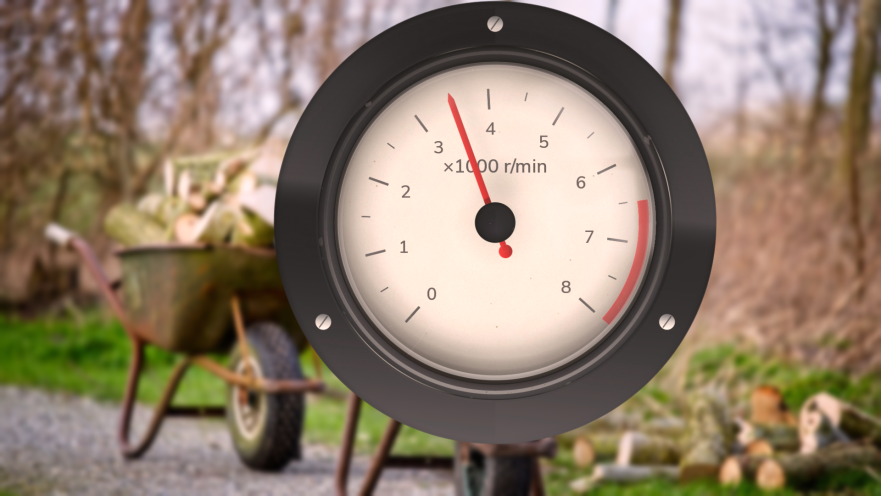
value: {"value": 3500, "unit": "rpm"}
